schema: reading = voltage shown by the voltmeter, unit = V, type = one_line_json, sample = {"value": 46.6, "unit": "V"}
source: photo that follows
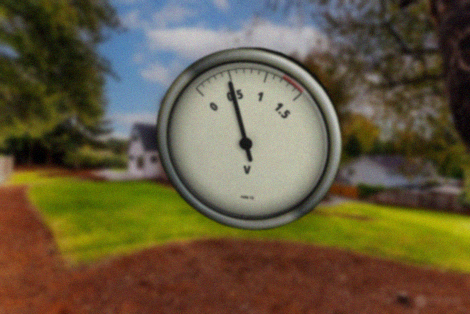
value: {"value": 0.5, "unit": "V"}
